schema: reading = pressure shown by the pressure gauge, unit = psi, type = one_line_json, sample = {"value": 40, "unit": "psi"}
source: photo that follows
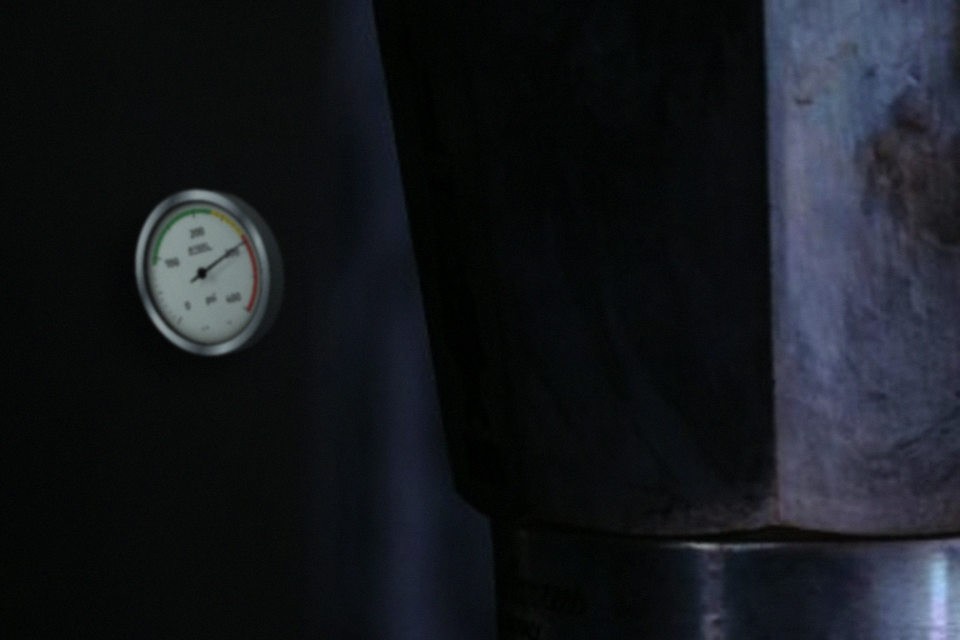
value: {"value": 300, "unit": "psi"}
